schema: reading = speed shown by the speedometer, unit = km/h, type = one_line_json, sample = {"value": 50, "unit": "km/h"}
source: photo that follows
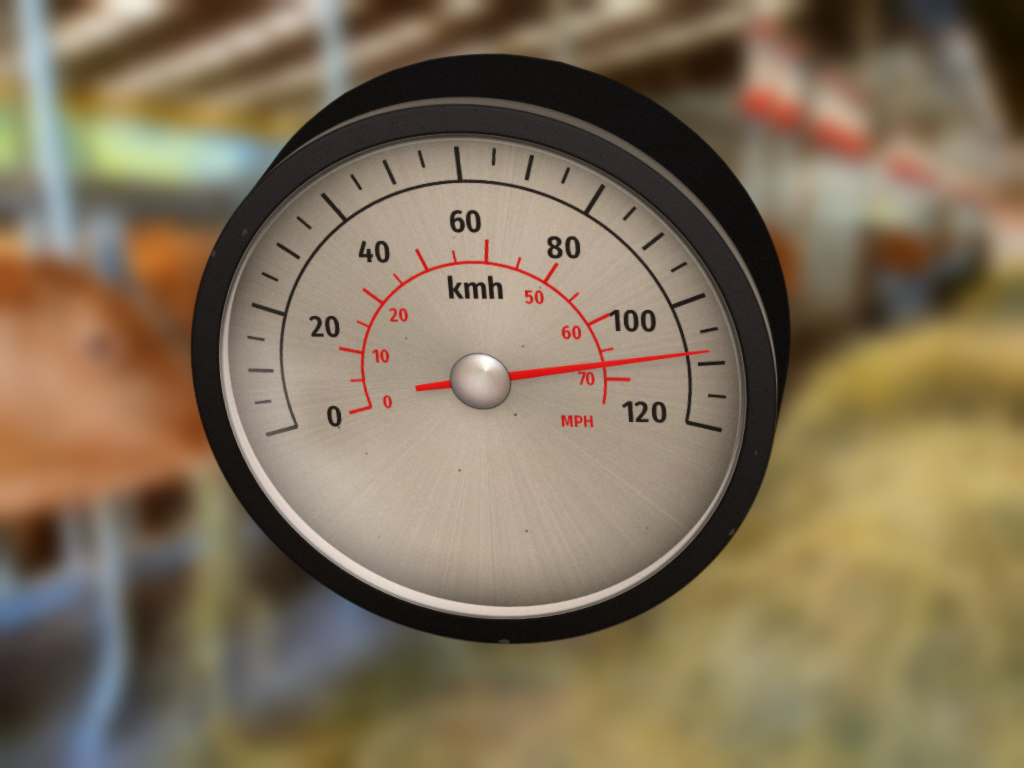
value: {"value": 107.5, "unit": "km/h"}
